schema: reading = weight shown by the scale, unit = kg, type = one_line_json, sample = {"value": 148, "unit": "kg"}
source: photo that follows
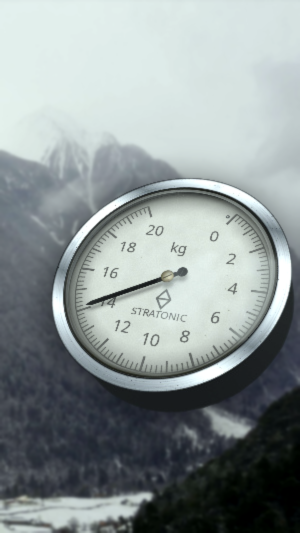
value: {"value": 14, "unit": "kg"}
